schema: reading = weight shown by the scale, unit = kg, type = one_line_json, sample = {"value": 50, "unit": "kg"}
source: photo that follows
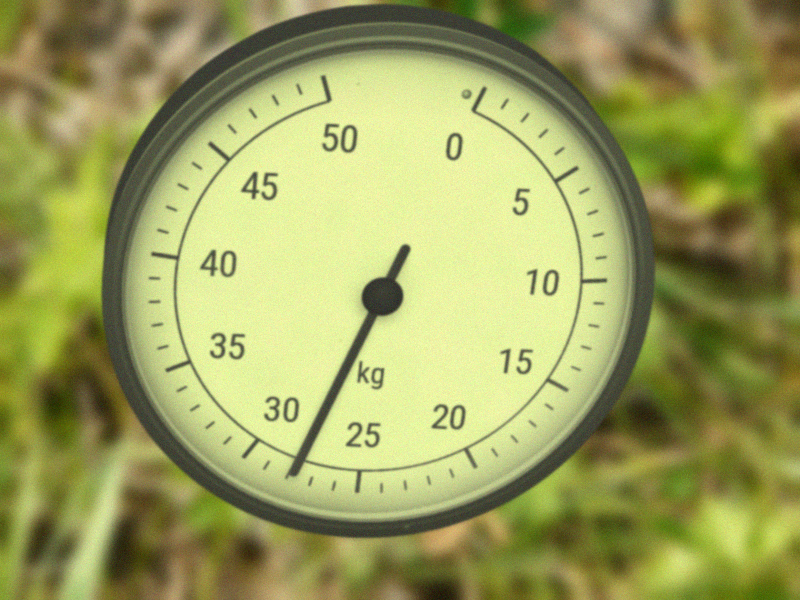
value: {"value": 28, "unit": "kg"}
